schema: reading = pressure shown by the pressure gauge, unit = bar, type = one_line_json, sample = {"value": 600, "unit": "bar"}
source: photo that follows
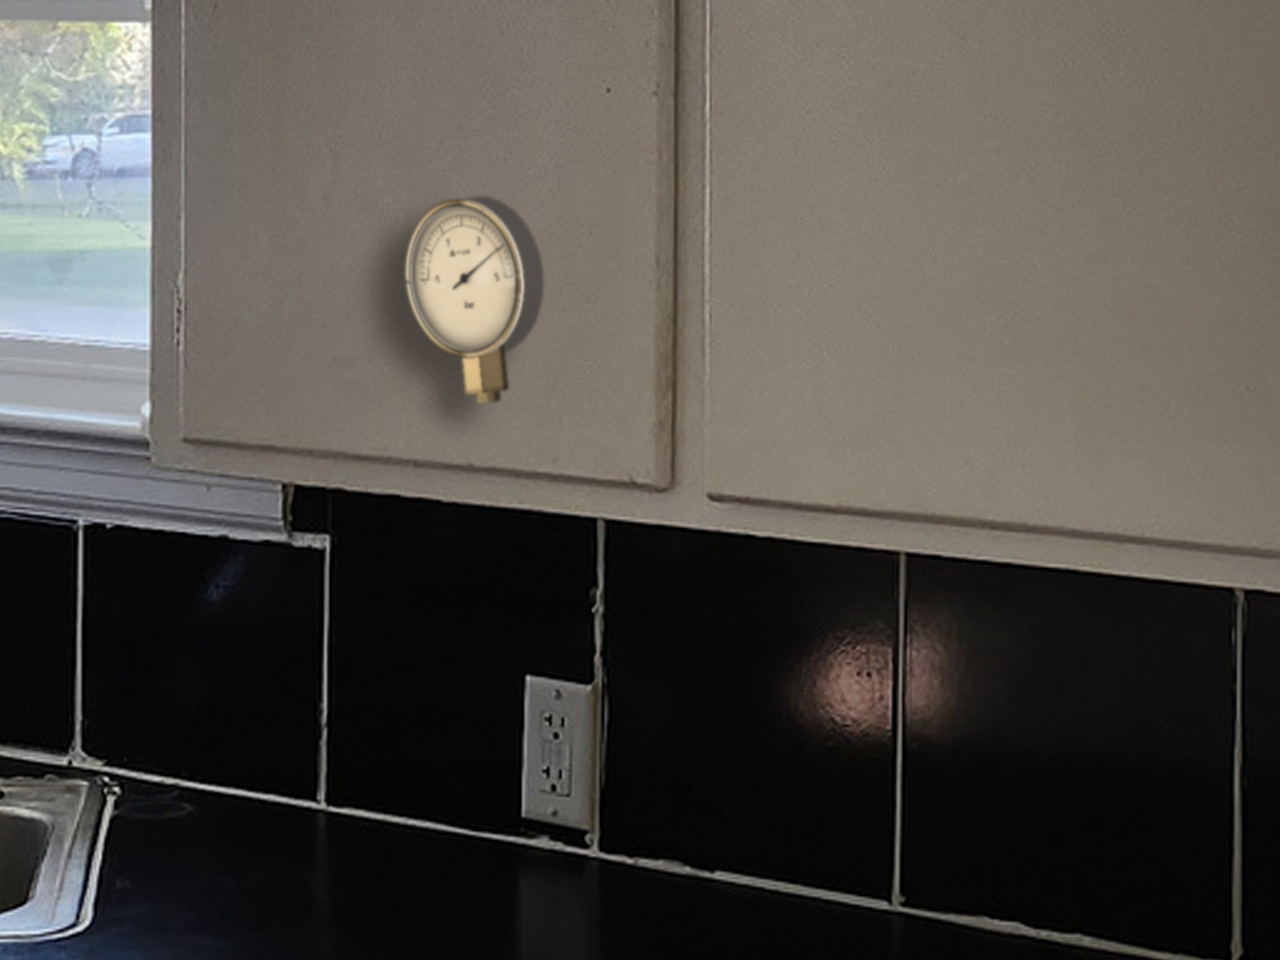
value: {"value": 4, "unit": "bar"}
